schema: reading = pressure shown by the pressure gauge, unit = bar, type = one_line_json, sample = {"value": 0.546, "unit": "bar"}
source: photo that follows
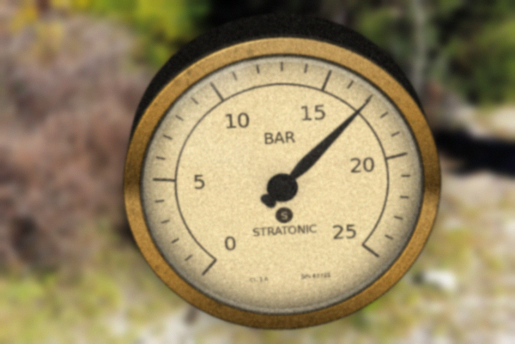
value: {"value": 17, "unit": "bar"}
